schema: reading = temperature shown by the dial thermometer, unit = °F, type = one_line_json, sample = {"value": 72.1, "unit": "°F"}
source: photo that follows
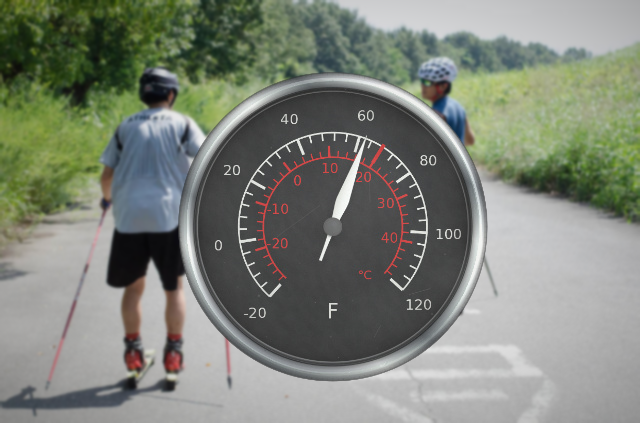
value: {"value": 62, "unit": "°F"}
